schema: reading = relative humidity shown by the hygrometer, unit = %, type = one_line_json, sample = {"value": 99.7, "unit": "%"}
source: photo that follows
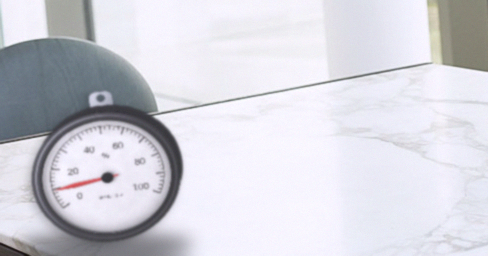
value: {"value": 10, "unit": "%"}
